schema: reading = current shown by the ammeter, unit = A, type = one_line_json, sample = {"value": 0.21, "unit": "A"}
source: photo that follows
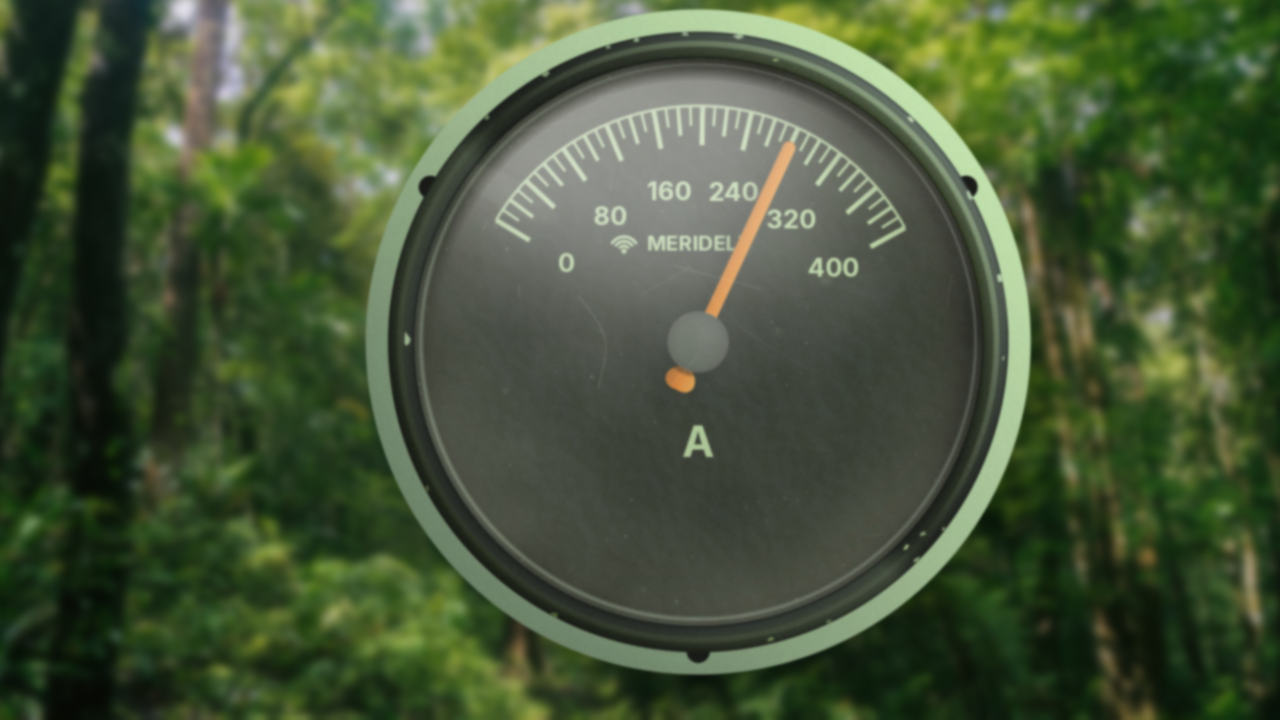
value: {"value": 280, "unit": "A"}
